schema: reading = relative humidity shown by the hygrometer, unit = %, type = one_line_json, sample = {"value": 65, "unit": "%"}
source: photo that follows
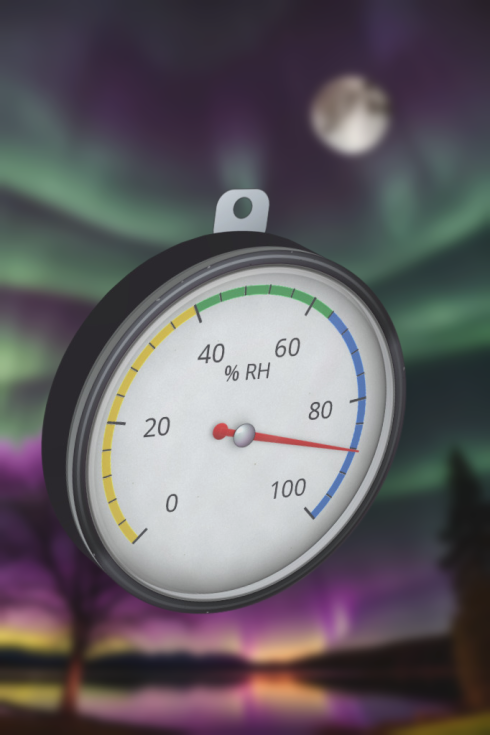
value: {"value": 88, "unit": "%"}
